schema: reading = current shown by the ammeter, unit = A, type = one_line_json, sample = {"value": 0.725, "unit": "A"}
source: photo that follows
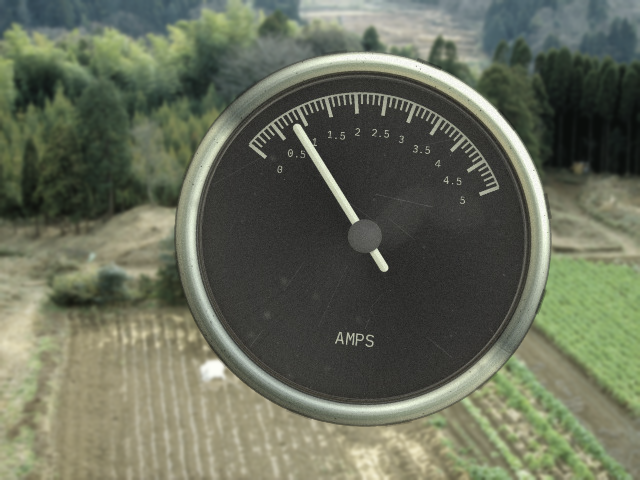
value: {"value": 0.8, "unit": "A"}
